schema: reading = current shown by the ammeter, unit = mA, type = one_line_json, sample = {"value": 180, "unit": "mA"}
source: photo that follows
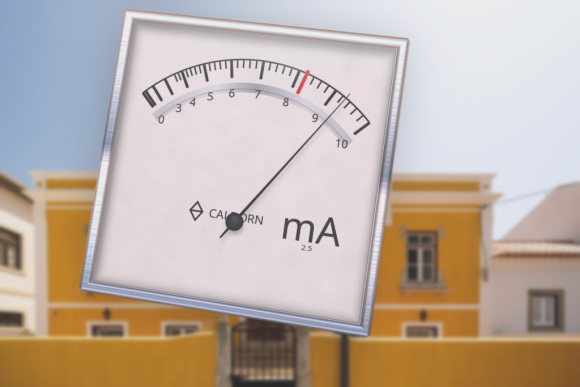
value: {"value": 9.3, "unit": "mA"}
